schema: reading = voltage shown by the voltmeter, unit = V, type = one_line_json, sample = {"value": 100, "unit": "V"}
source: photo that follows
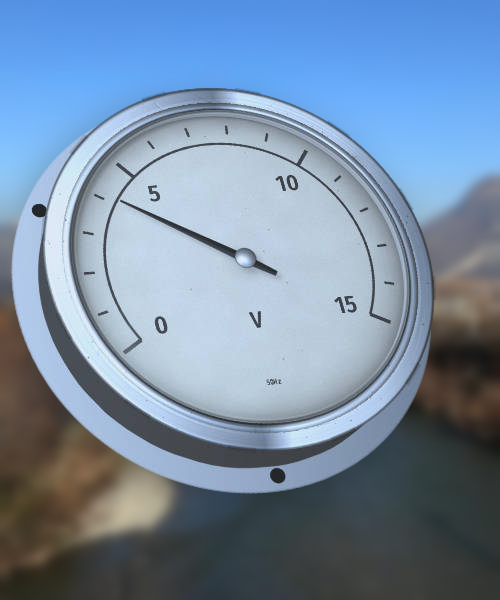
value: {"value": 4, "unit": "V"}
